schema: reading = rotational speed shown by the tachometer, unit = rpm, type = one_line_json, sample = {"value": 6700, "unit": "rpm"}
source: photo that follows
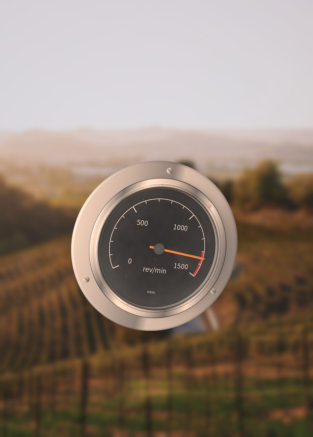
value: {"value": 1350, "unit": "rpm"}
